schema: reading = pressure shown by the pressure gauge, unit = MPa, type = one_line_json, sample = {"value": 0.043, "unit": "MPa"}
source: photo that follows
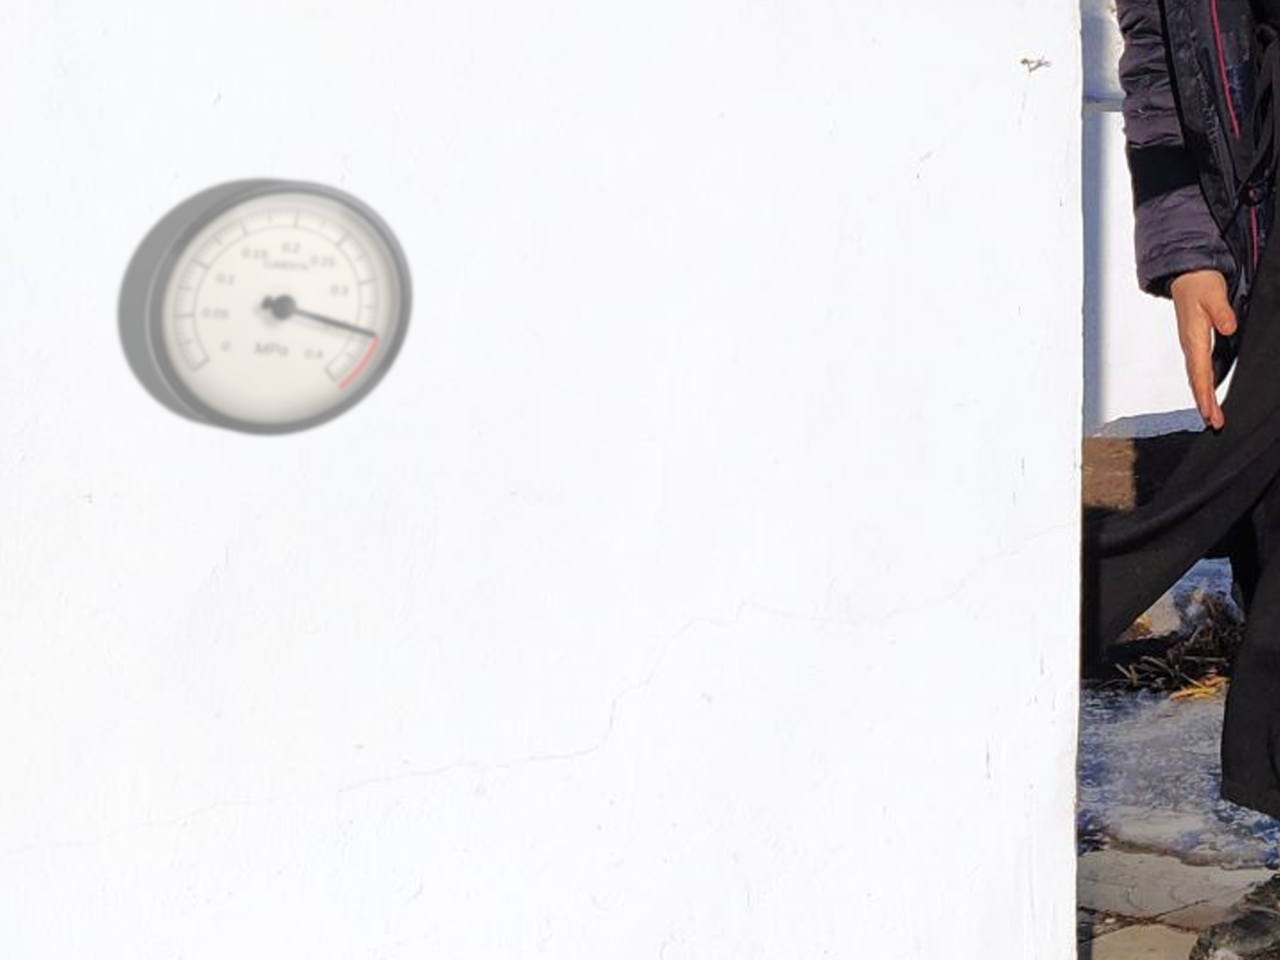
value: {"value": 0.35, "unit": "MPa"}
